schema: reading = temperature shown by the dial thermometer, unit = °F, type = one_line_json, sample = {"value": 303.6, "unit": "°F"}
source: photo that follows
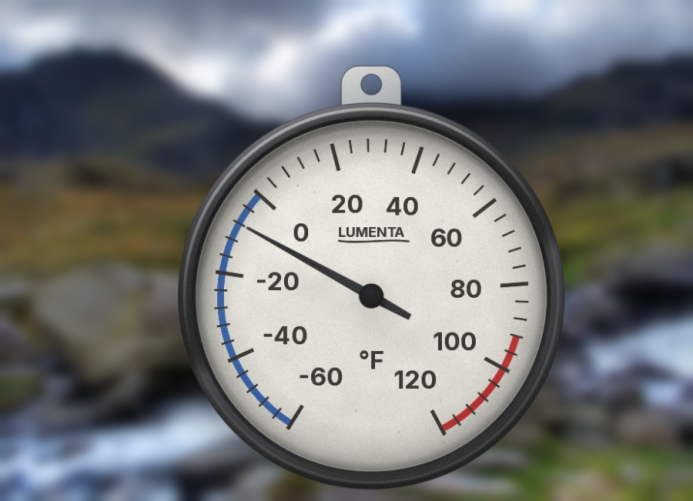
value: {"value": -8, "unit": "°F"}
